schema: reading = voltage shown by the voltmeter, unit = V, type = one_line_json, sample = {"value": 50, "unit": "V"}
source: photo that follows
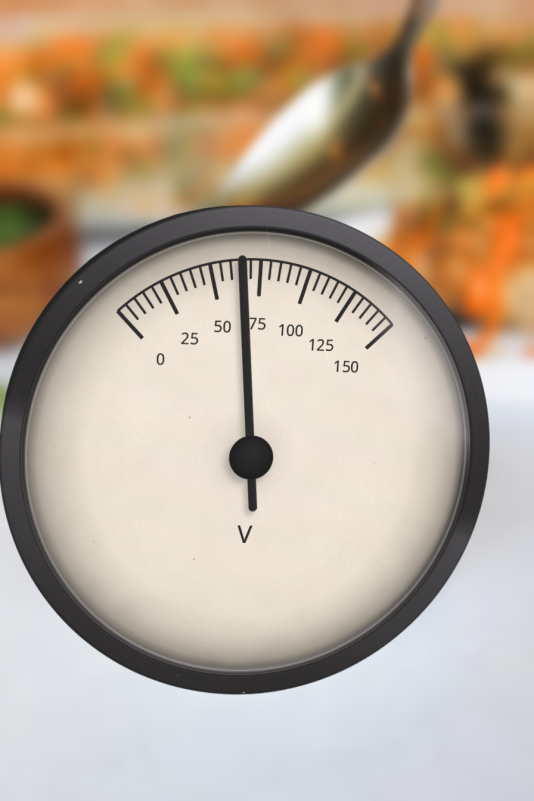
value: {"value": 65, "unit": "V"}
